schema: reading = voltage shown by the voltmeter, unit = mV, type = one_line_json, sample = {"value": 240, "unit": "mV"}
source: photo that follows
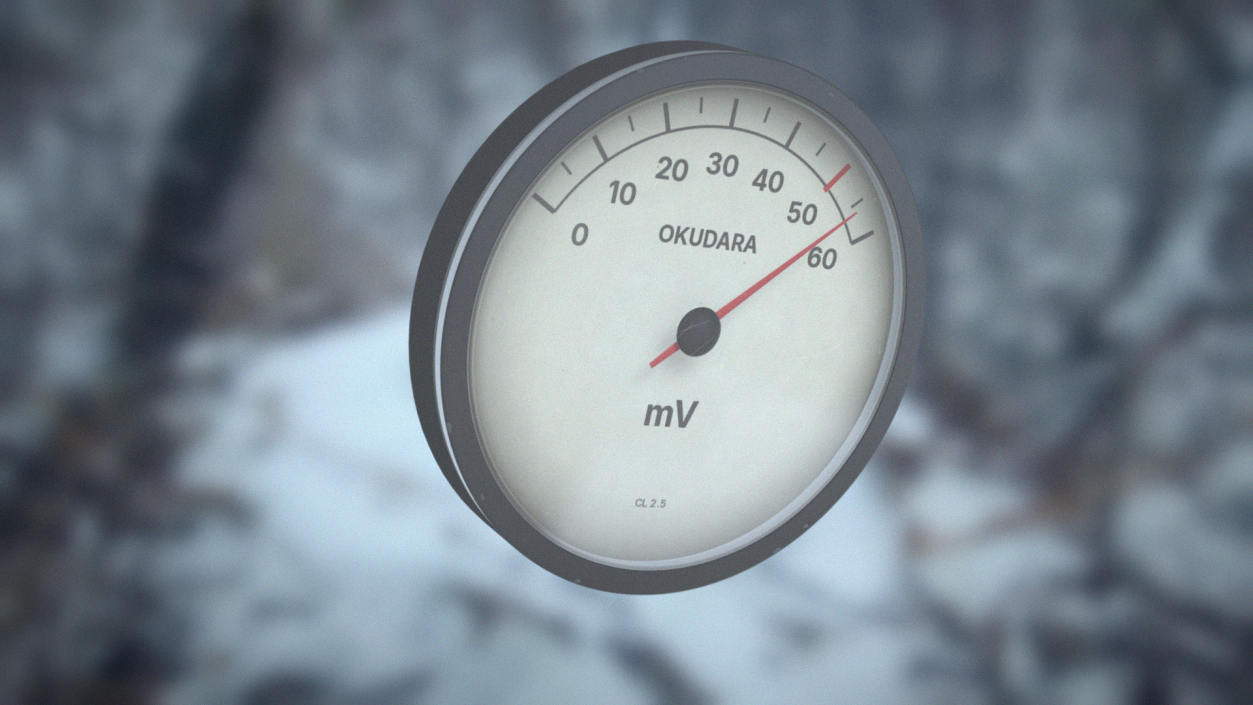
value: {"value": 55, "unit": "mV"}
